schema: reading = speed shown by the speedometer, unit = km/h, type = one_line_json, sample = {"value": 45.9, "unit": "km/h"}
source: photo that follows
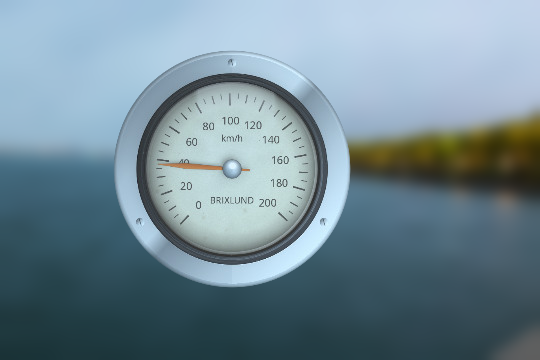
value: {"value": 37.5, "unit": "km/h"}
